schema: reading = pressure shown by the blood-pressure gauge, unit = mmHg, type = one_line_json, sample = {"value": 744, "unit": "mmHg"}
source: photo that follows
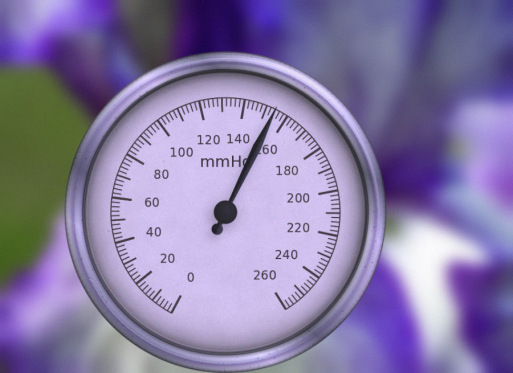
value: {"value": 154, "unit": "mmHg"}
